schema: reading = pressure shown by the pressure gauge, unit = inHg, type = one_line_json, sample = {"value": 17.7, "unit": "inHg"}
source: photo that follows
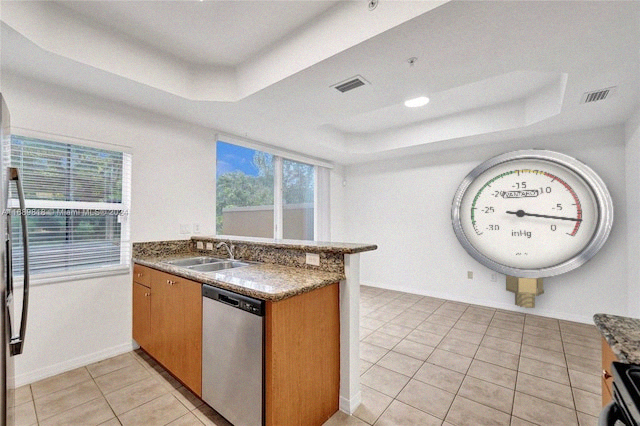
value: {"value": -2.5, "unit": "inHg"}
